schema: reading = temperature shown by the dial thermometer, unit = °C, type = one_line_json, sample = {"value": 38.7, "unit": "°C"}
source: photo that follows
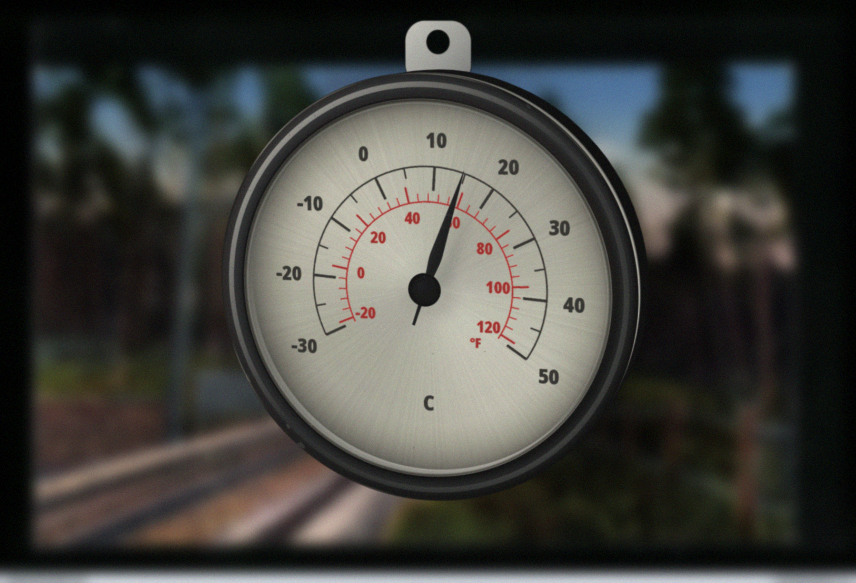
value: {"value": 15, "unit": "°C"}
